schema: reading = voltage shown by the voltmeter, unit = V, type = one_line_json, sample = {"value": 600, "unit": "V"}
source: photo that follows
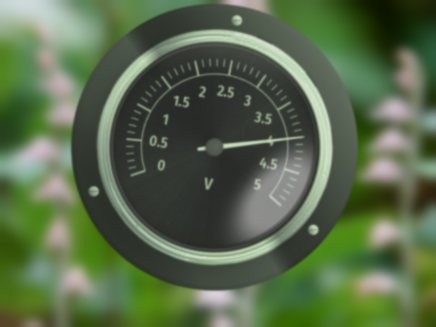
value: {"value": 4, "unit": "V"}
